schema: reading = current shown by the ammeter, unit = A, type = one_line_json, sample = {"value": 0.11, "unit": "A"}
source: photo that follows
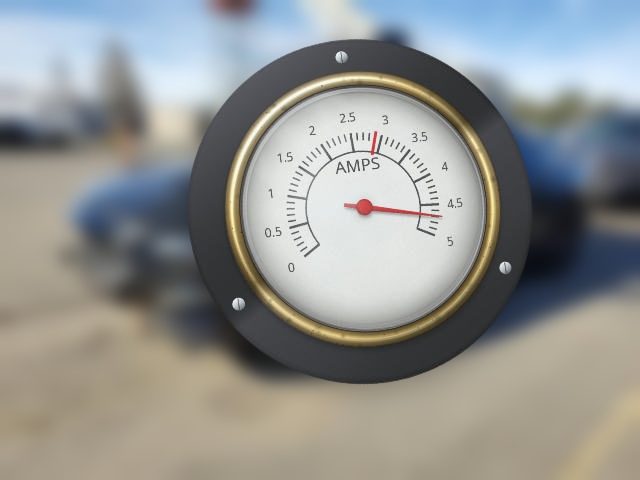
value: {"value": 4.7, "unit": "A"}
